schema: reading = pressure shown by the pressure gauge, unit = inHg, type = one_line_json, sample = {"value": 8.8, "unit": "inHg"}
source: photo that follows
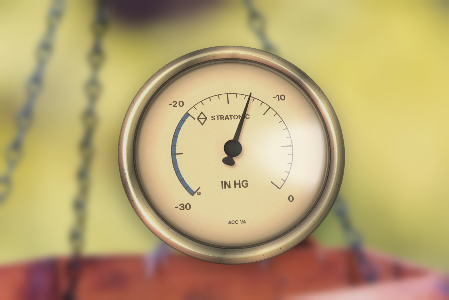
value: {"value": -12.5, "unit": "inHg"}
